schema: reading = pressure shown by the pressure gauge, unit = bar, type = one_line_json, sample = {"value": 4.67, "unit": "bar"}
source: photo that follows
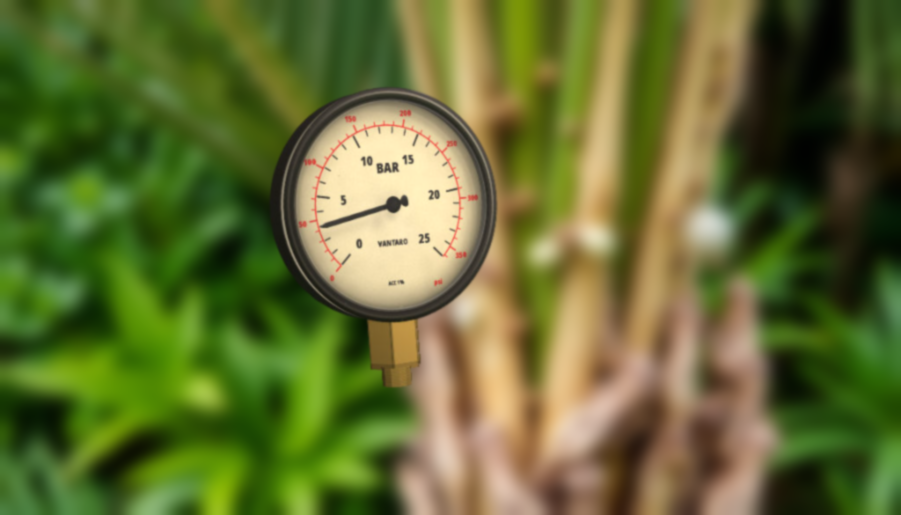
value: {"value": 3, "unit": "bar"}
